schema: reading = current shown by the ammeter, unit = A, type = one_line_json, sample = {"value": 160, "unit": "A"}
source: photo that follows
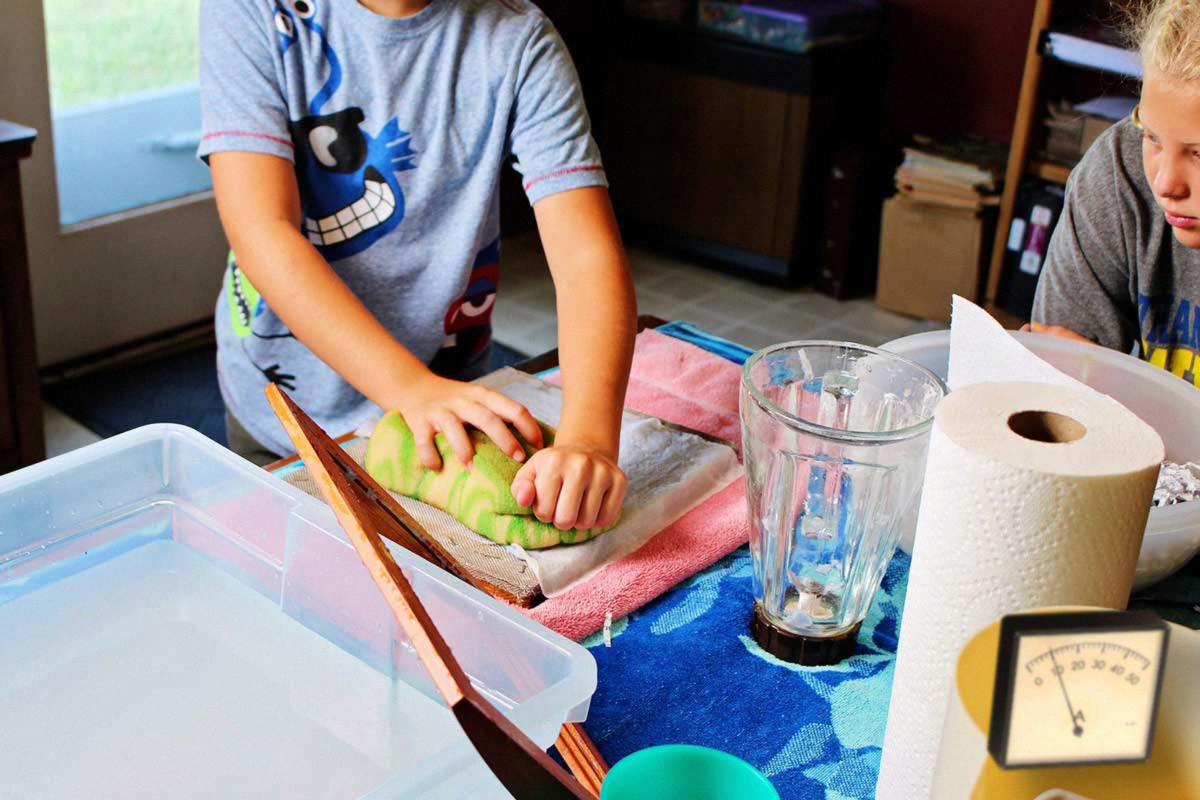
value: {"value": 10, "unit": "A"}
